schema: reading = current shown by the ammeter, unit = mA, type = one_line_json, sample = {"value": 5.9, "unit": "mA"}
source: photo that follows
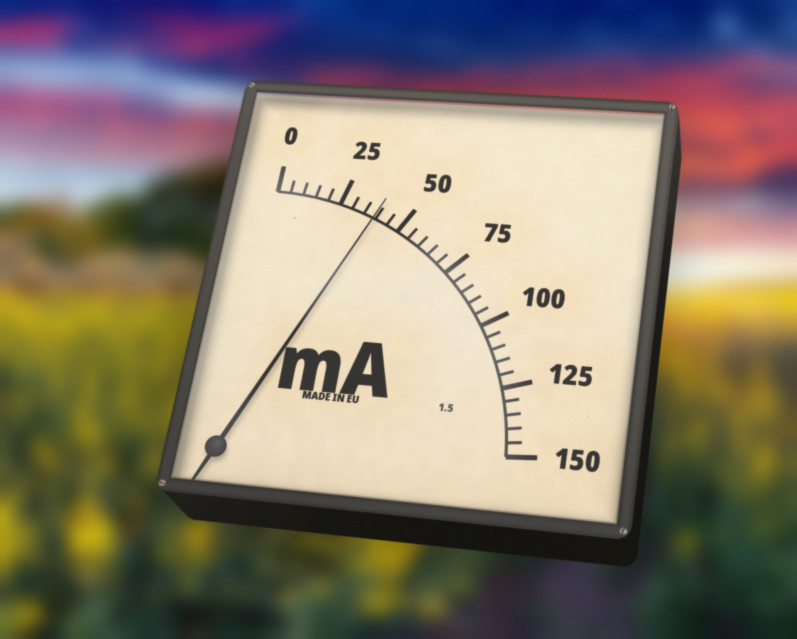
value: {"value": 40, "unit": "mA"}
